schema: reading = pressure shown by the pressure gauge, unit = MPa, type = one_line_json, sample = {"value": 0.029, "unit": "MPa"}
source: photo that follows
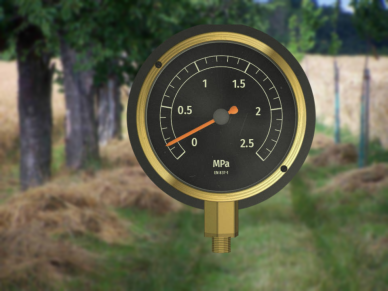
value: {"value": 0.15, "unit": "MPa"}
